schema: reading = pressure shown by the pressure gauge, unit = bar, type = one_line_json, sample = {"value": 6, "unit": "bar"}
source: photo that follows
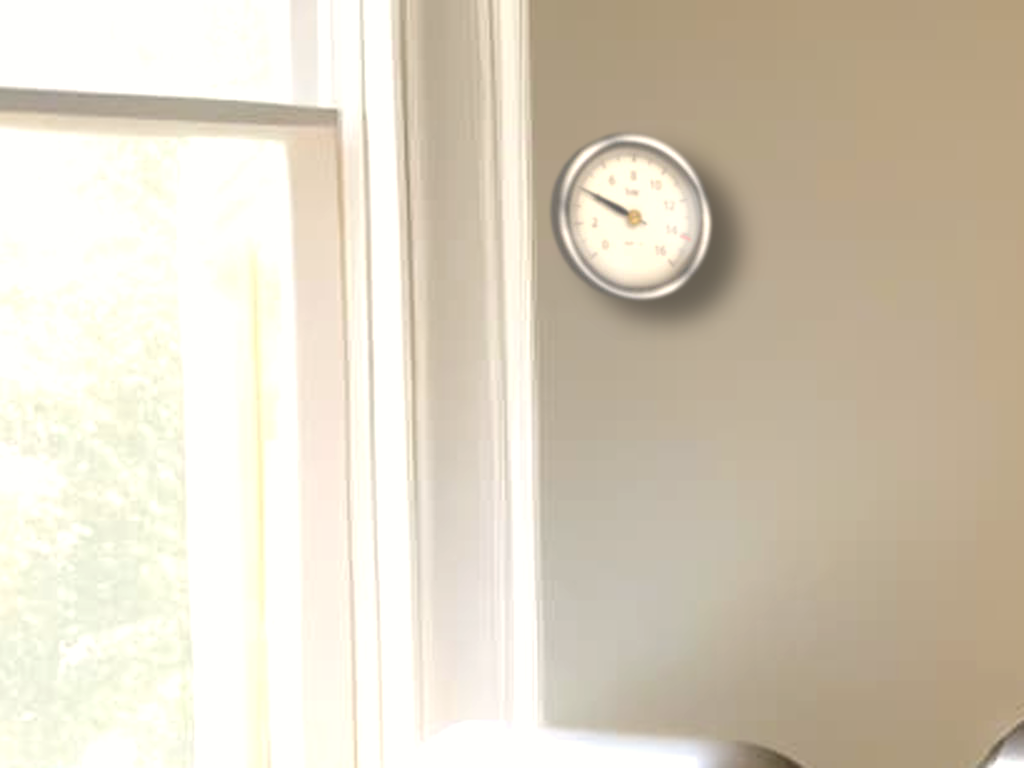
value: {"value": 4, "unit": "bar"}
